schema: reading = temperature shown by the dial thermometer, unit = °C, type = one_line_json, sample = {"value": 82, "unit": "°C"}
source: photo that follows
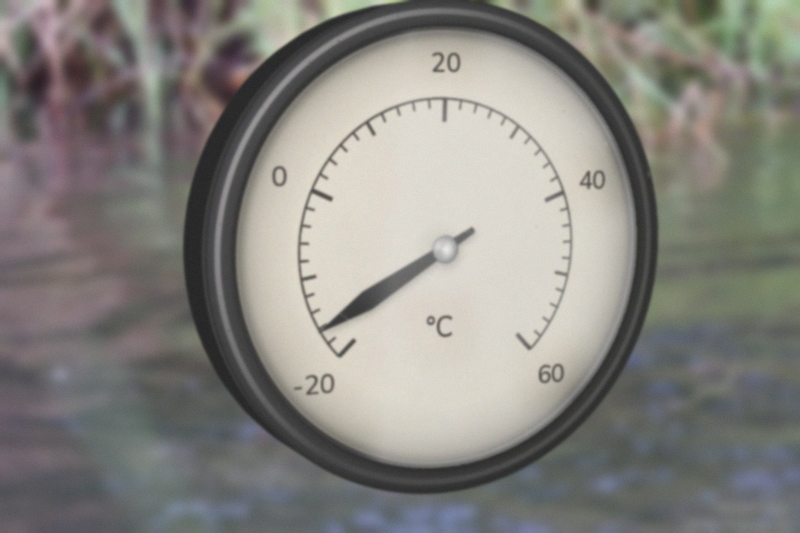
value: {"value": -16, "unit": "°C"}
